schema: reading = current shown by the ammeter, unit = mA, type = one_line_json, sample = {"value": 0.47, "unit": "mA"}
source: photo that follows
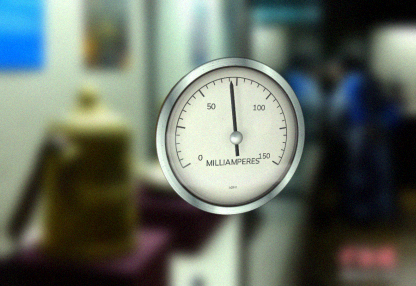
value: {"value": 70, "unit": "mA"}
